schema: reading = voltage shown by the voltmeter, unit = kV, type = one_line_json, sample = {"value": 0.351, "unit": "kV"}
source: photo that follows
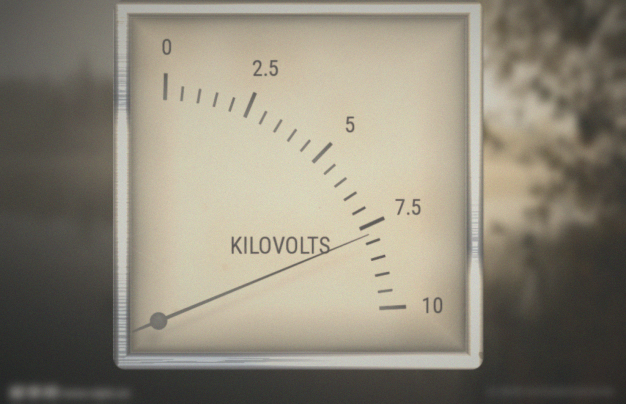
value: {"value": 7.75, "unit": "kV"}
